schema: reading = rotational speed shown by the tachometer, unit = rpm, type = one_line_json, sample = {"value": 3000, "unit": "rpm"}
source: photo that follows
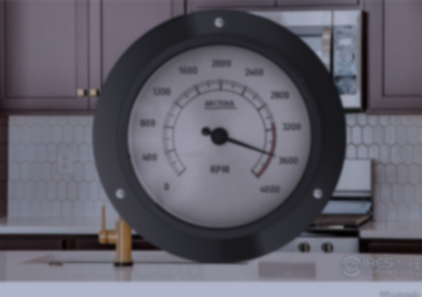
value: {"value": 3600, "unit": "rpm"}
